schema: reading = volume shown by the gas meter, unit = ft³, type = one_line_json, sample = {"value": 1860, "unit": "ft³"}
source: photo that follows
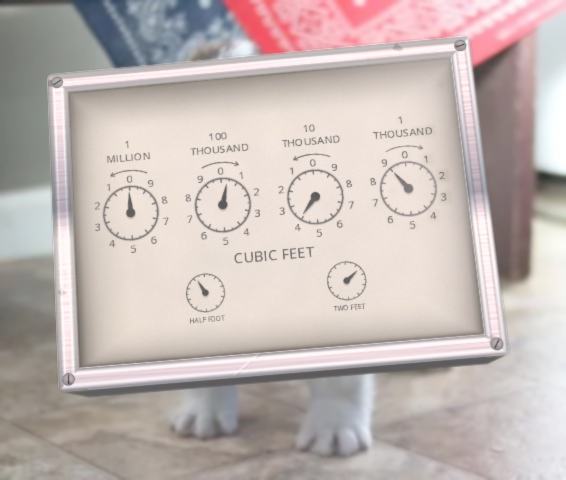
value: {"value": 3900, "unit": "ft³"}
